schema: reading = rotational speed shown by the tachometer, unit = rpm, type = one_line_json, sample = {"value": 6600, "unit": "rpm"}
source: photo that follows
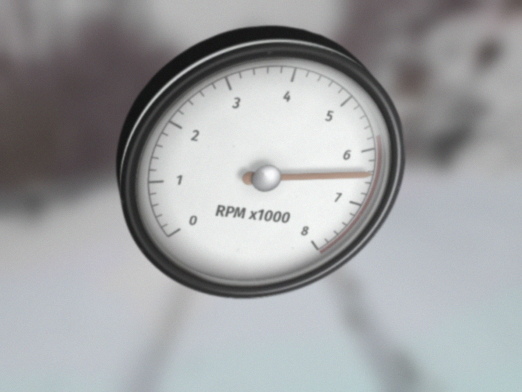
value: {"value": 6400, "unit": "rpm"}
